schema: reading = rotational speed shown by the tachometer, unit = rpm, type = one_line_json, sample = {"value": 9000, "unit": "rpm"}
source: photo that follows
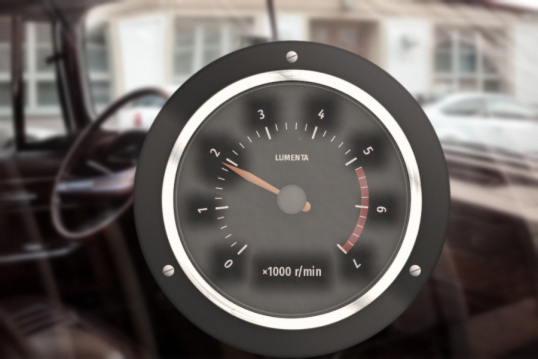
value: {"value": 1900, "unit": "rpm"}
